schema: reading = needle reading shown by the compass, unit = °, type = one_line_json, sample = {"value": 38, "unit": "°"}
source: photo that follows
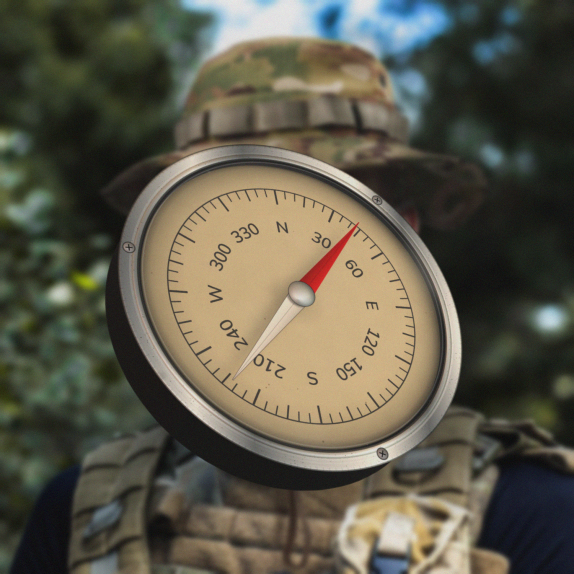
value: {"value": 42.5, "unit": "°"}
